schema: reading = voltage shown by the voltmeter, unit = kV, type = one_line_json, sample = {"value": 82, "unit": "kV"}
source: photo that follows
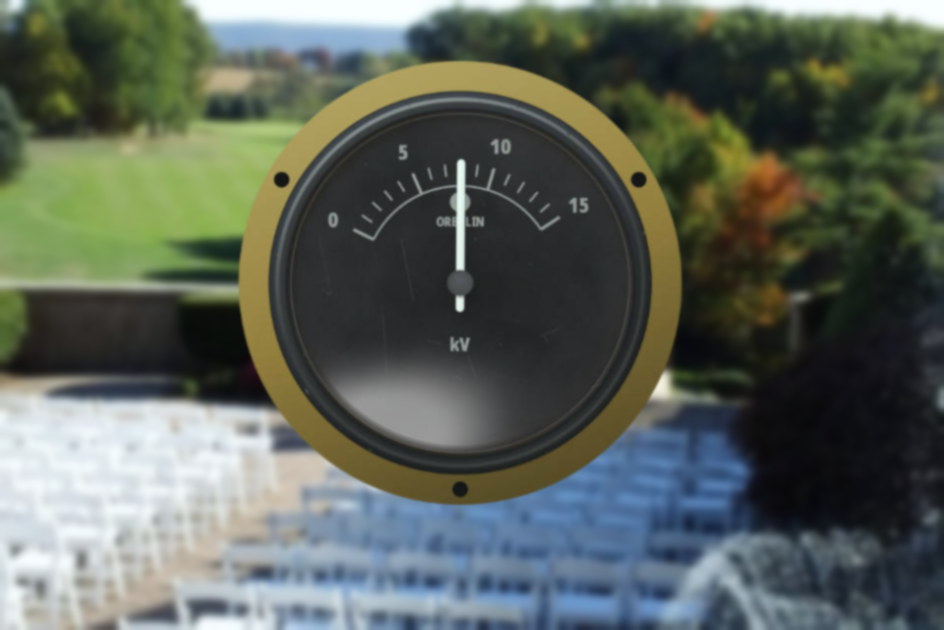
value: {"value": 8, "unit": "kV"}
